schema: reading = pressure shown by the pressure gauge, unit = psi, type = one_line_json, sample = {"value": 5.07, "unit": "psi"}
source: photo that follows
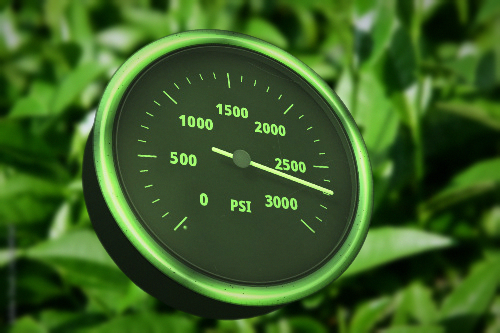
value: {"value": 2700, "unit": "psi"}
